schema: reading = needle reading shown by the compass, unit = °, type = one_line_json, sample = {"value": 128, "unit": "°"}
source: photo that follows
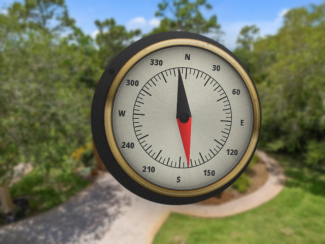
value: {"value": 170, "unit": "°"}
